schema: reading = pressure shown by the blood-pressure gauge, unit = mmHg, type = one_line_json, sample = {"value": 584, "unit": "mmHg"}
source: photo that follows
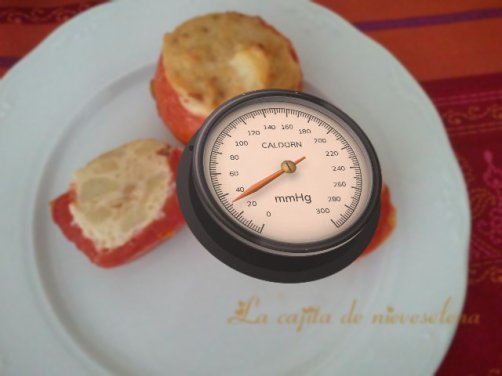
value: {"value": 30, "unit": "mmHg"}
